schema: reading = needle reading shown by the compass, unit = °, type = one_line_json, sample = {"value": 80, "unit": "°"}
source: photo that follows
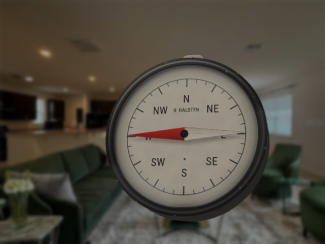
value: {"value": 270, "unit": "°"}
